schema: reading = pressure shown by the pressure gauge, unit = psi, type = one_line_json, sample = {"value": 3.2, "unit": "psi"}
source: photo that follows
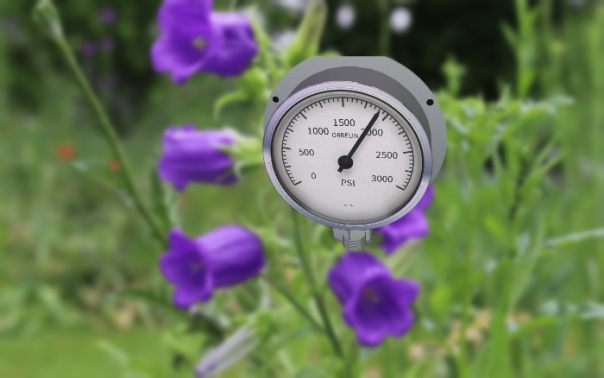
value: {"value": 1900, "unit": "psi"}
